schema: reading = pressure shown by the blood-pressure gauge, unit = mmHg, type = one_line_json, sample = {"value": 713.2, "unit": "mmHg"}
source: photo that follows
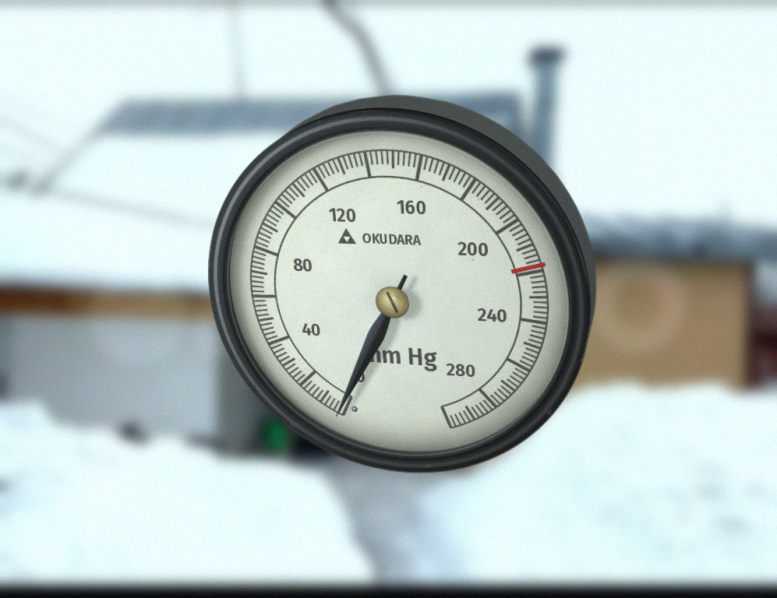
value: {"value": 2, "unit": "mmHg"}
